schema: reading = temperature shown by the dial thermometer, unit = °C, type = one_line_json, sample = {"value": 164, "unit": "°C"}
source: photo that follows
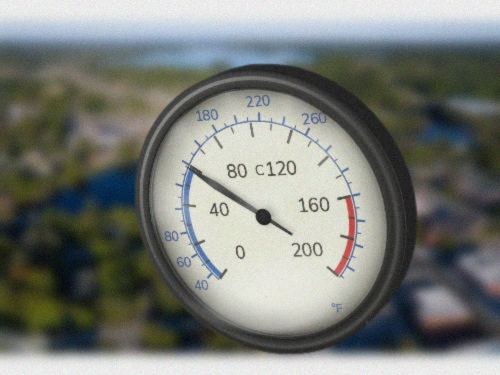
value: {"value": 60, "unit": "°C"}
